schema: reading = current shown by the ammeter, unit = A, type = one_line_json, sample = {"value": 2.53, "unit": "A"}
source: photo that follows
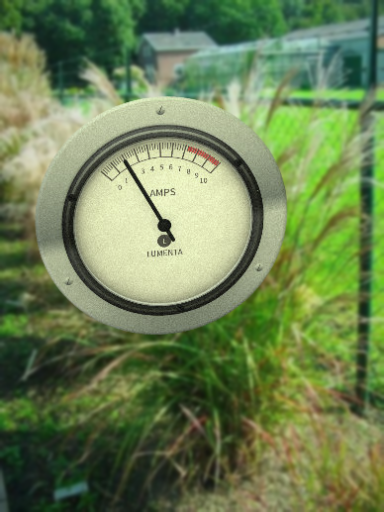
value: {"value": 2, "unit": "A"}
